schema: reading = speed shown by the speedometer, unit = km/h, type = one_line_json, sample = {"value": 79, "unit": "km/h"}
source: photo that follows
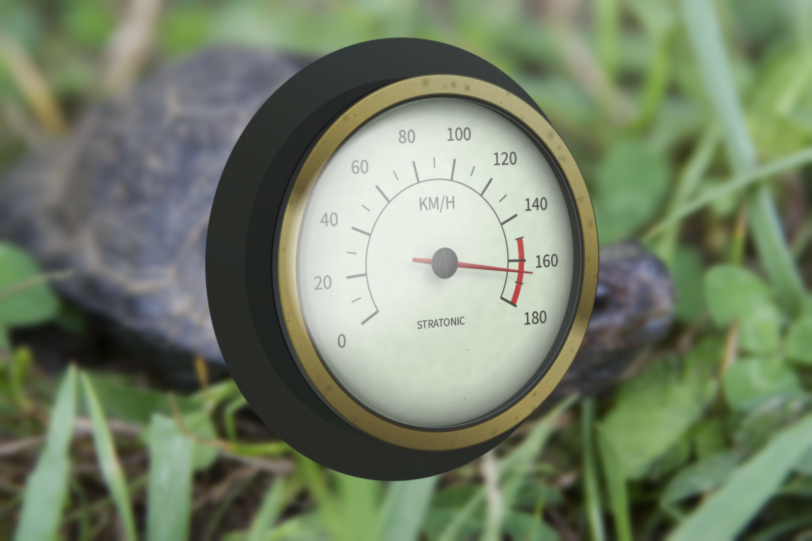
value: {"value": 165, "unit": "km/h"}
